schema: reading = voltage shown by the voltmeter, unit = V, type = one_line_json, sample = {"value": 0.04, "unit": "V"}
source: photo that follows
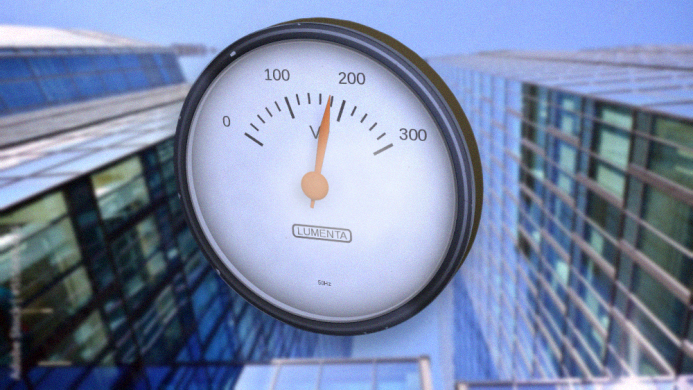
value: {"value": 180, "unit": "V"}
